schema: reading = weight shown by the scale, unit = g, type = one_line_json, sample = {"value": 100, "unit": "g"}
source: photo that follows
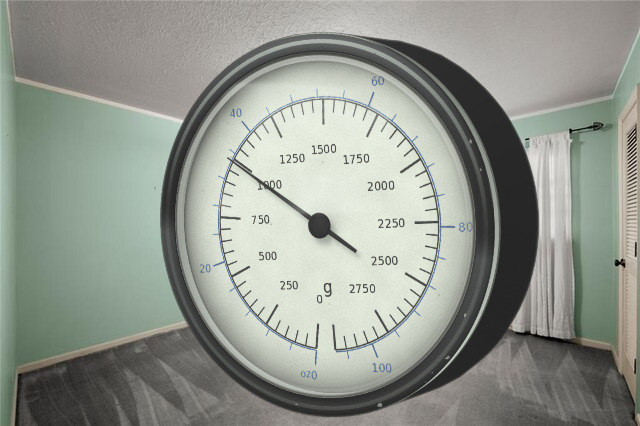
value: {"value": 1000, "unit": "g"}
